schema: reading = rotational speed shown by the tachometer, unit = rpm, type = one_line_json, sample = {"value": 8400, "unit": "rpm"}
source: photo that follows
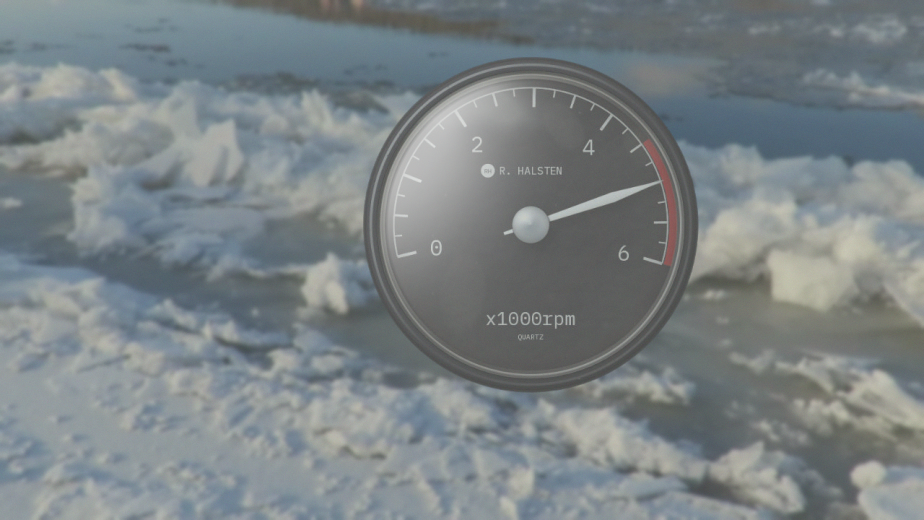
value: {"value": 5000, "unit": "rpm"}
